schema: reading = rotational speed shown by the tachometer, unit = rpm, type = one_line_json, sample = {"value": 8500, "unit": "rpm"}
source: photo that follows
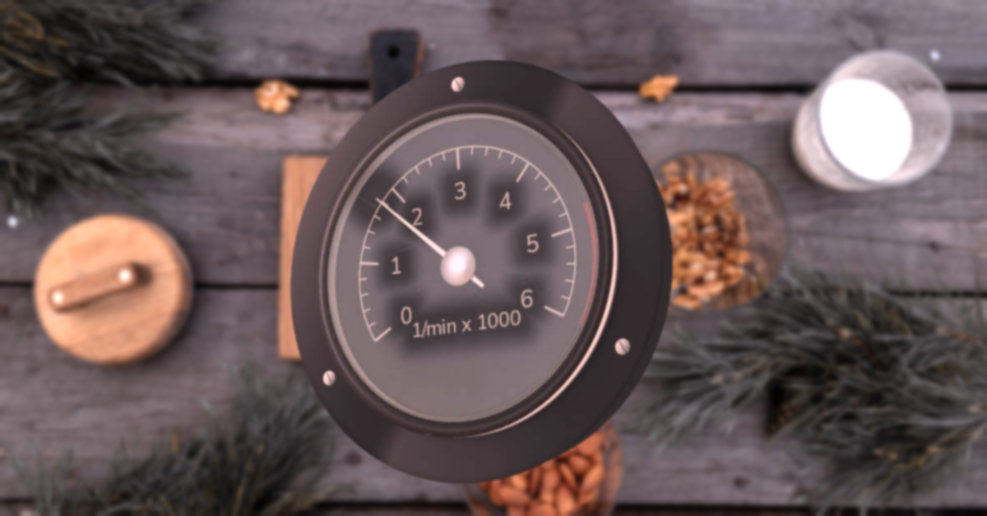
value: {"value": 1800, "unit": "rpm"}
